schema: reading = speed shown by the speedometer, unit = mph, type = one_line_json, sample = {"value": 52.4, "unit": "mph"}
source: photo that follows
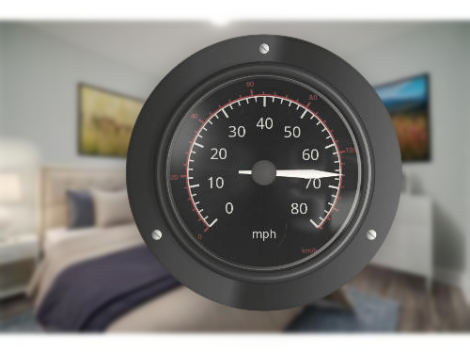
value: {"value": 67, "unit": "mph"}
